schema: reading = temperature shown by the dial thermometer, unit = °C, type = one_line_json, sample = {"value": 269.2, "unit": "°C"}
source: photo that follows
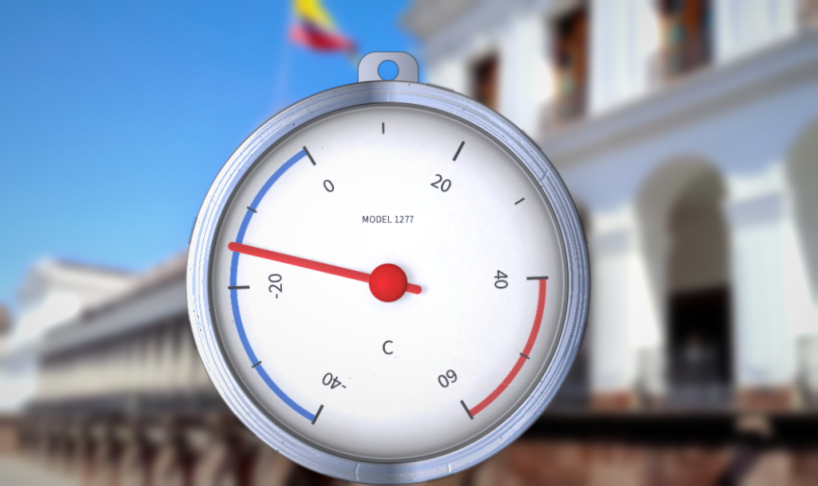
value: {"value": -15, "unit": "°C"}
